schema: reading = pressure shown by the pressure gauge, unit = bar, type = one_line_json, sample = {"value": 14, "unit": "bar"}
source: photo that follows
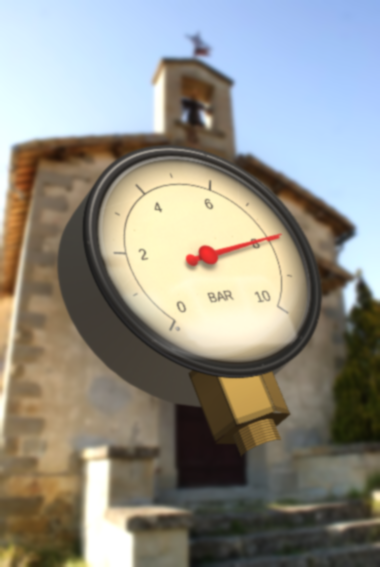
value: {"value": 8, "unit": "bar"}
